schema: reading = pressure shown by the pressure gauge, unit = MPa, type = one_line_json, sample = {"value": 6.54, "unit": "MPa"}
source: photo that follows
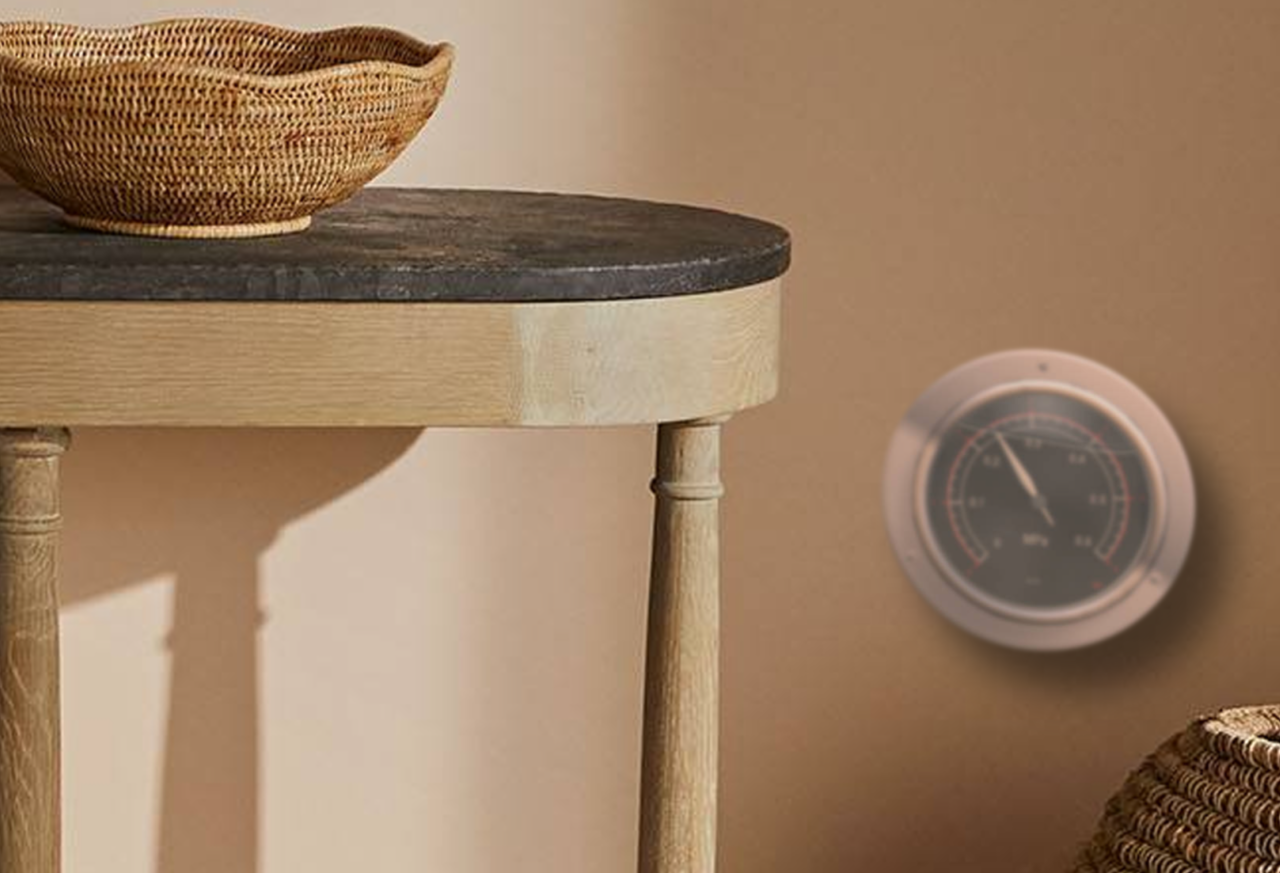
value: {"value": 0.24, "unit": "MPa"}
